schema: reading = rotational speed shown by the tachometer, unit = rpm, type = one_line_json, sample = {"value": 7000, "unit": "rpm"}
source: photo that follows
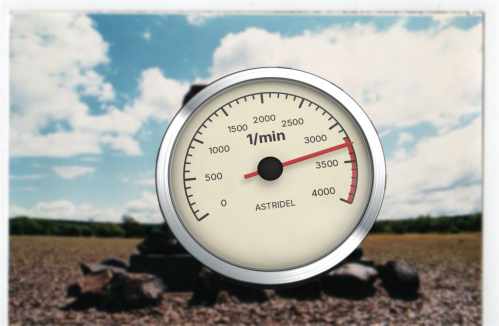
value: {"value": 3300, "unit": "rpm"}
